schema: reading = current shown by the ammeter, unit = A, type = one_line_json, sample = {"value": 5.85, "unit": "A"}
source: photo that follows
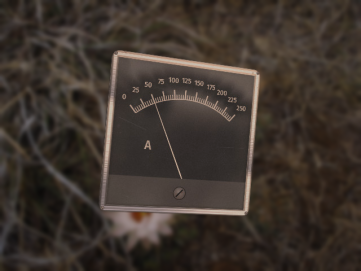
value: {"value": 50, "unit": "A"}
